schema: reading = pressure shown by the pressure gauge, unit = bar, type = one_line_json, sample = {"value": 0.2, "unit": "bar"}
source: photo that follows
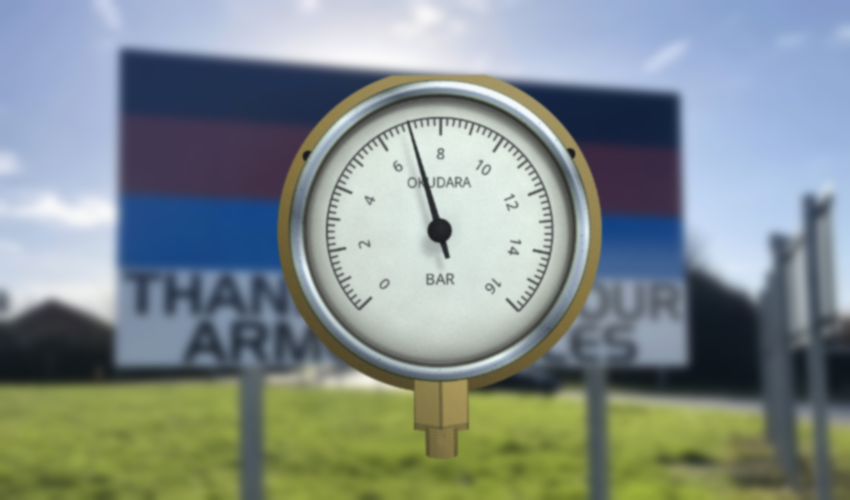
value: {"value": 7, "unit": "bar"}
